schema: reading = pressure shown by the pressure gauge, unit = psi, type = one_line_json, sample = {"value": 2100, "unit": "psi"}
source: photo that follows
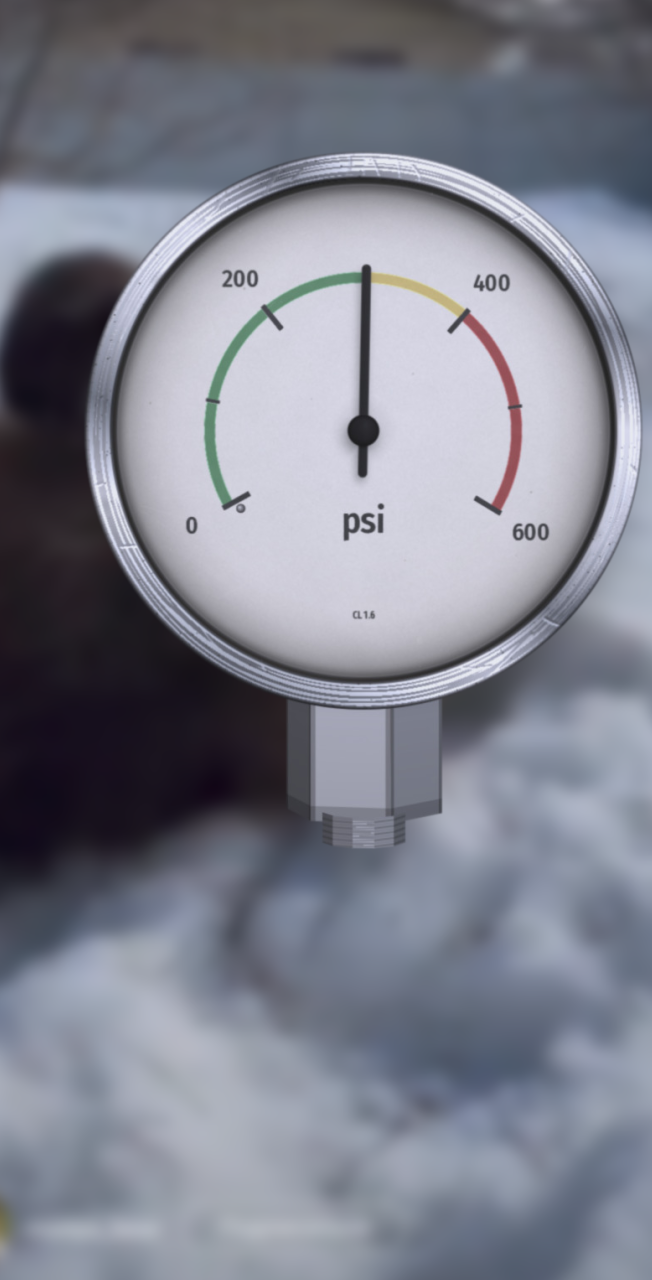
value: {"value": 300, "unit": "psi"}
